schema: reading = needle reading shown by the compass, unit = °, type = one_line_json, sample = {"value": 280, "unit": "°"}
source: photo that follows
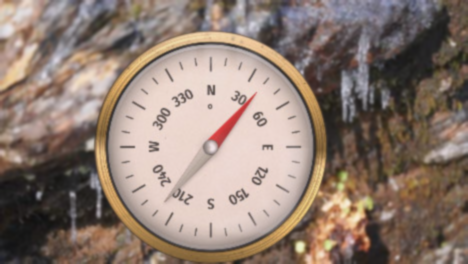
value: {"value": 40, "unit": "°"}
